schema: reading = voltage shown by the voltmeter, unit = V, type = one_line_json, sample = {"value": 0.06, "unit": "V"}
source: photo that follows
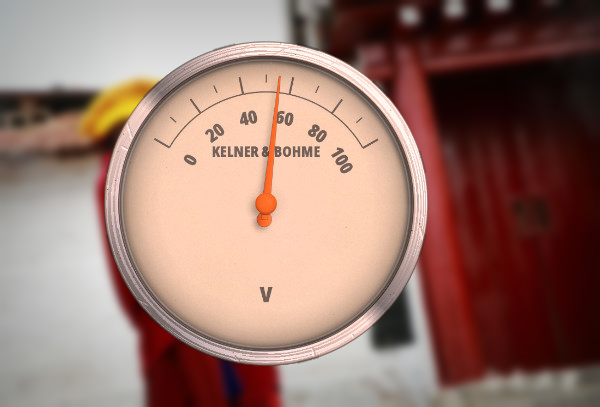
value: {"value": 55, "unit": "V"}
